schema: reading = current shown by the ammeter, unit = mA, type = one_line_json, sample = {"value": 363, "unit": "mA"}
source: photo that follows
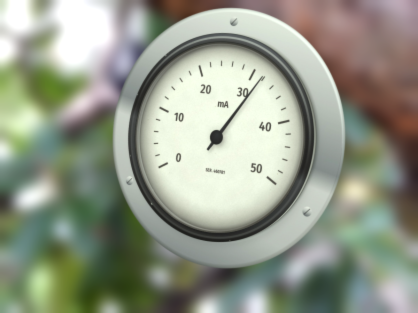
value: {"value": 32, "unit": "mA"}
